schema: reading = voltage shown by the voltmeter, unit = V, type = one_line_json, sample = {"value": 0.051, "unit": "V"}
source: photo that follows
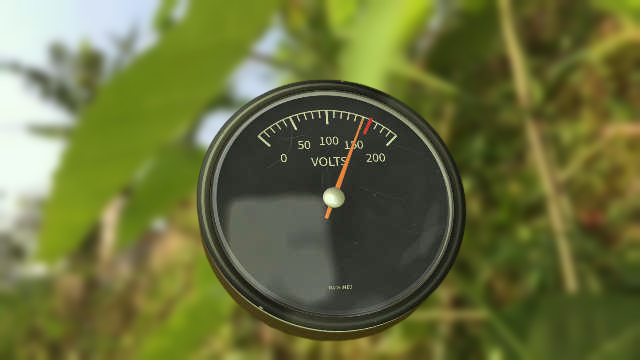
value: {"value": 150, "unit": "V"}
